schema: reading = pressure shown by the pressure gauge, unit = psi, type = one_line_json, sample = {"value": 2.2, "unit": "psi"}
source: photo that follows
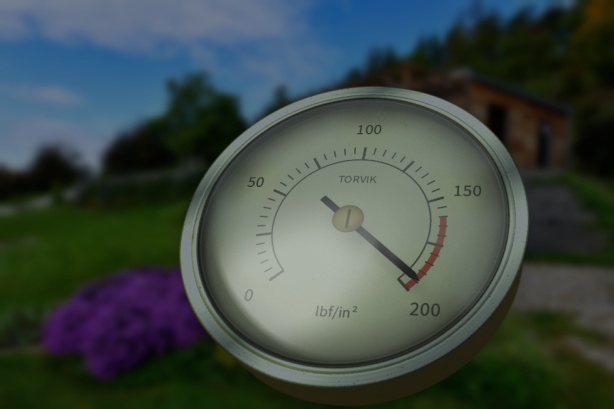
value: {"value": 195, "unit": "psi"}
